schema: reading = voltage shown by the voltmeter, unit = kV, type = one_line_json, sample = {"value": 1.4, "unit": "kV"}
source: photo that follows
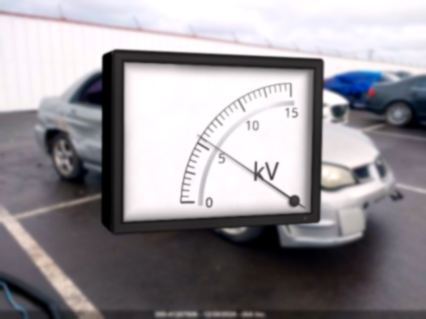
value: {"value": 5.5, "unit": "kV"}
